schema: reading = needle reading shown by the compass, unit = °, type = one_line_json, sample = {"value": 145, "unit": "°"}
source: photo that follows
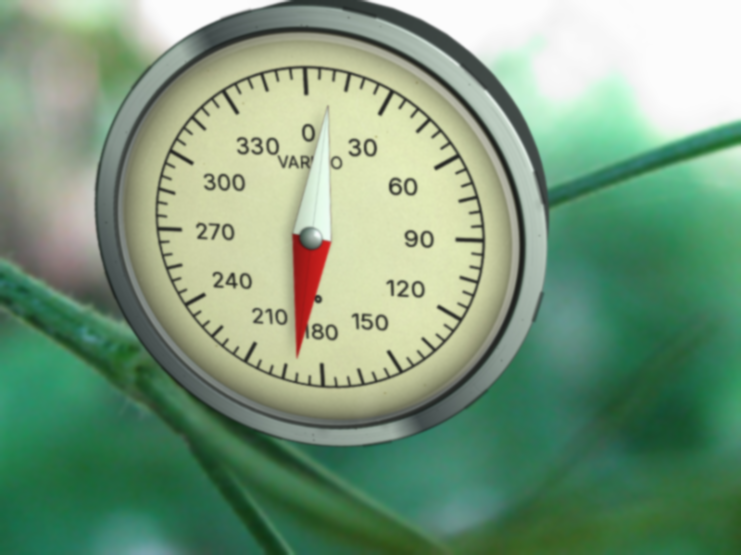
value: {"value": 190, "unit": "°"}
